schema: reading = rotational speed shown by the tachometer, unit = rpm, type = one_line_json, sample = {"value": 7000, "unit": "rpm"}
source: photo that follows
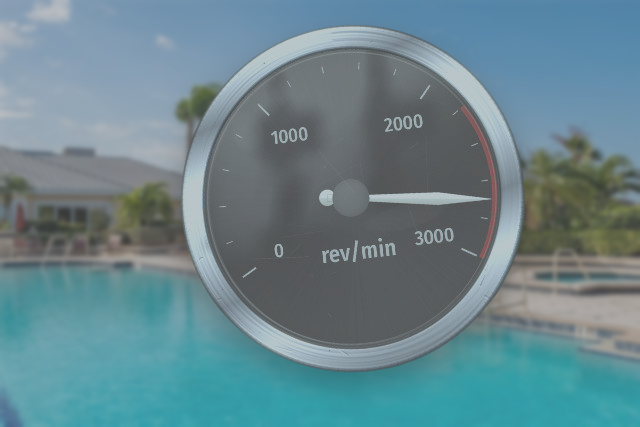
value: {"value": 2700, "unit": "rpm"}
